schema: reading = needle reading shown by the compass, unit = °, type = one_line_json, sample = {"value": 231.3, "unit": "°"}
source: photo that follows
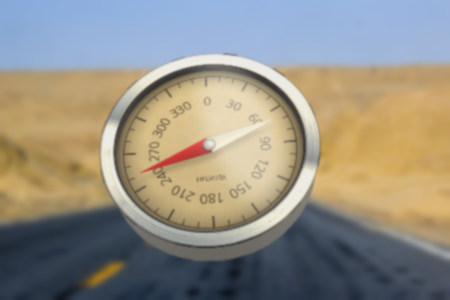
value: {"value": 250, "unit": "°"}
